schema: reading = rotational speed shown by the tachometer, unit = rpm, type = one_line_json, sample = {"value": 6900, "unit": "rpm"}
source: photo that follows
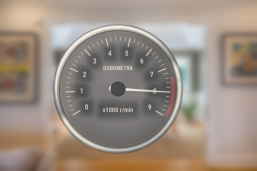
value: {"value": 8000, "unit": "rpm"}
